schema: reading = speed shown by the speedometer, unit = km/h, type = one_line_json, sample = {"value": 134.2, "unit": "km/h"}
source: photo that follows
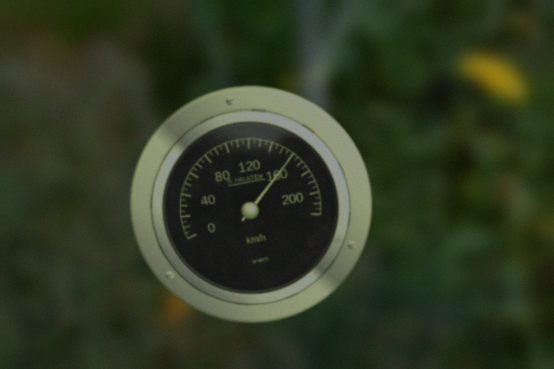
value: {"value": 160, "unit": "km/h"}
